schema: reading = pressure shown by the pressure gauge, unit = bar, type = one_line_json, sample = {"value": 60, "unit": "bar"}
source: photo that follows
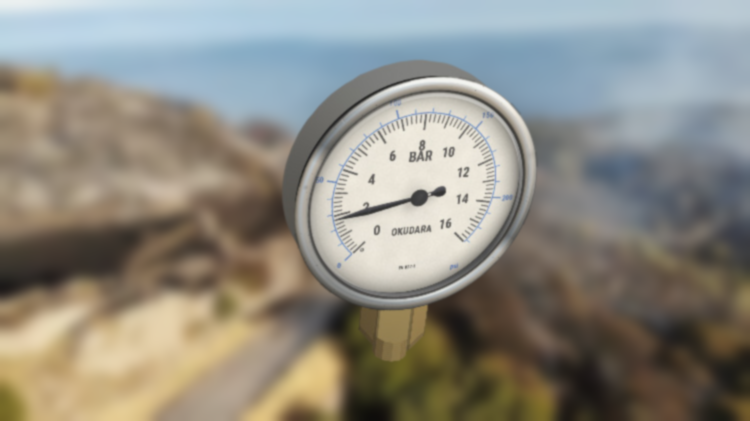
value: {"value": 2, "unit": "bar"}
